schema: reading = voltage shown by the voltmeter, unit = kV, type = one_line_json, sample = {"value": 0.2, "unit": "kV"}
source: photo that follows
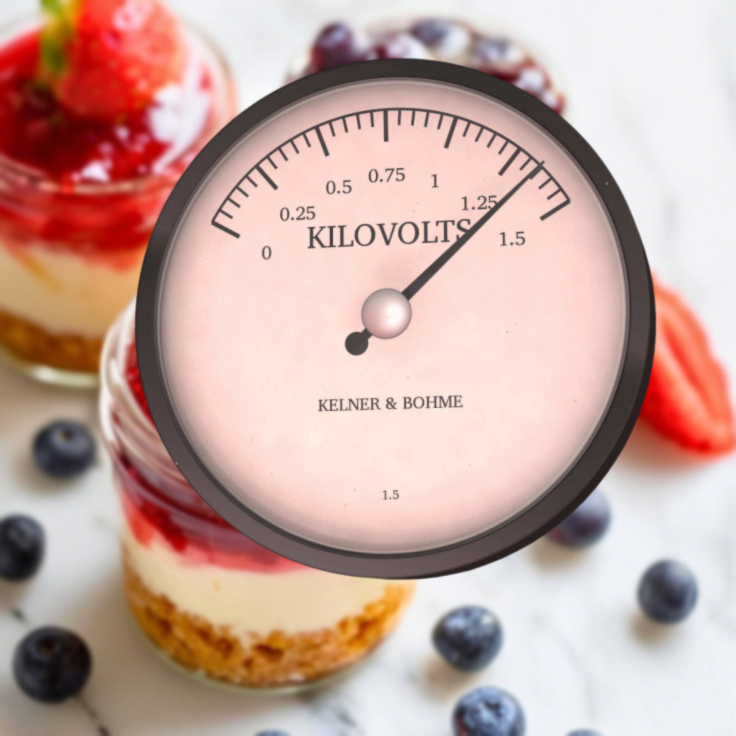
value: {"value": 1.35, "unit": "kV"}
